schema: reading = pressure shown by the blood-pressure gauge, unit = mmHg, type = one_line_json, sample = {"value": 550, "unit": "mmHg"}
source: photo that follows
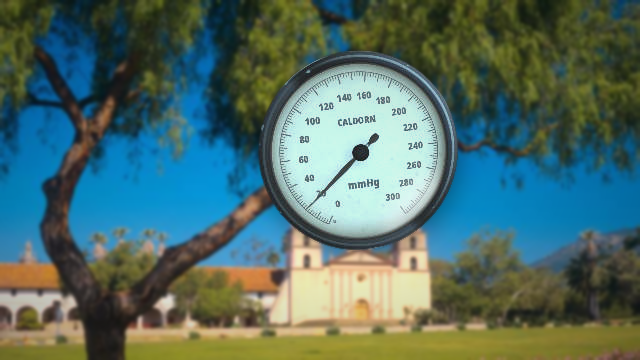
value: {"value": 20, "unit": "mmHg"}
